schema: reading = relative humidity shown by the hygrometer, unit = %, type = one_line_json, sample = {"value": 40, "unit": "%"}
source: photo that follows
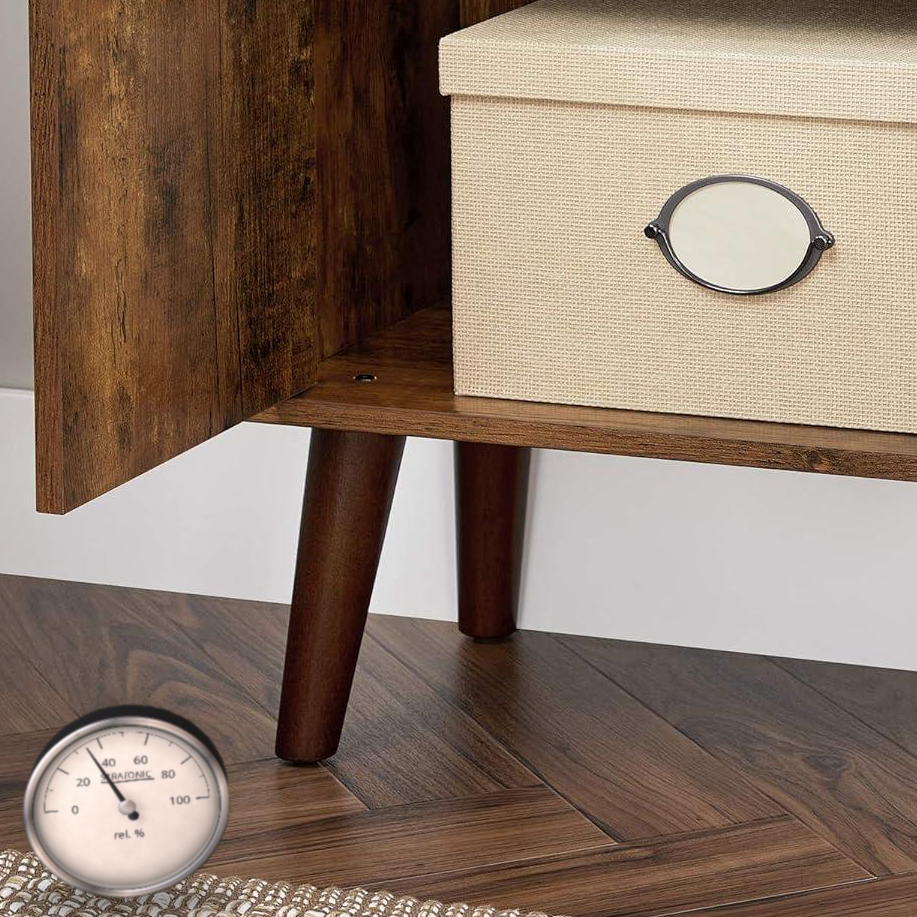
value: {"value": 35, "unit": "%"}
